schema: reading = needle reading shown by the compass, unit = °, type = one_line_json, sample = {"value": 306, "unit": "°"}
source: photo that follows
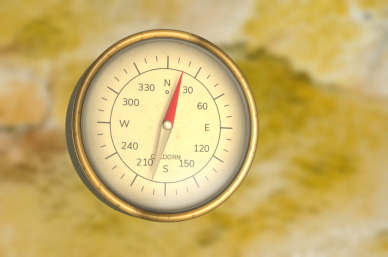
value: {"value": 15, "unit": "°"}
